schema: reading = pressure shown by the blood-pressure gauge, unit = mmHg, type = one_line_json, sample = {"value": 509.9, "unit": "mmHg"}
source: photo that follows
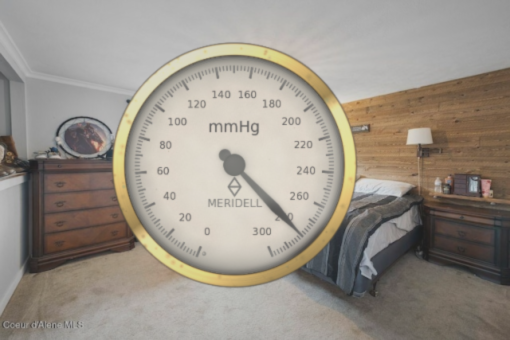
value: {"value": 280, "unit": "mmHg"}
